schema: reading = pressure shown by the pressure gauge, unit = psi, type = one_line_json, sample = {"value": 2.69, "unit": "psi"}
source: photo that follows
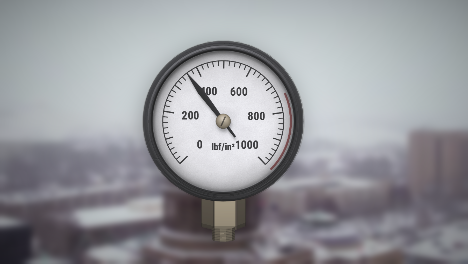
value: {"value": 360, "unit": "psi"}
